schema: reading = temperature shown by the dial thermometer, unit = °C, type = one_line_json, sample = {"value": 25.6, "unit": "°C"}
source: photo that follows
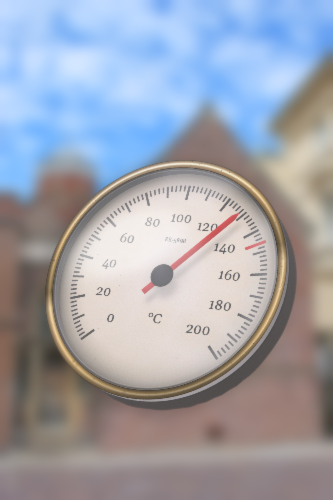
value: {"value": 130, "unit": "°C"}
